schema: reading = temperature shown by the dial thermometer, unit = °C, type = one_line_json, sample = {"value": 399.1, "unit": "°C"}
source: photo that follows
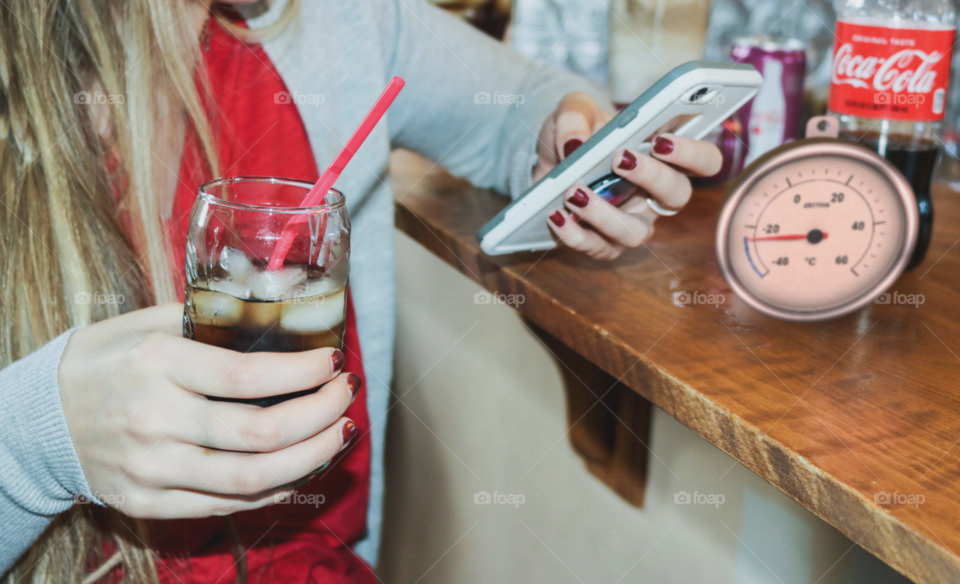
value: {"value": -24, "unit": "°C"}
